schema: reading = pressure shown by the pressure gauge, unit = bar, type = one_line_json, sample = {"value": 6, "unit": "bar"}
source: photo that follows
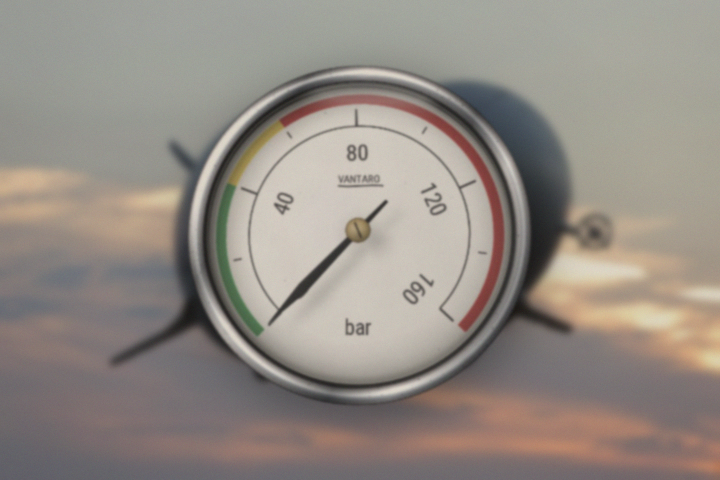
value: {"value": 0, "unit": "bar"}
